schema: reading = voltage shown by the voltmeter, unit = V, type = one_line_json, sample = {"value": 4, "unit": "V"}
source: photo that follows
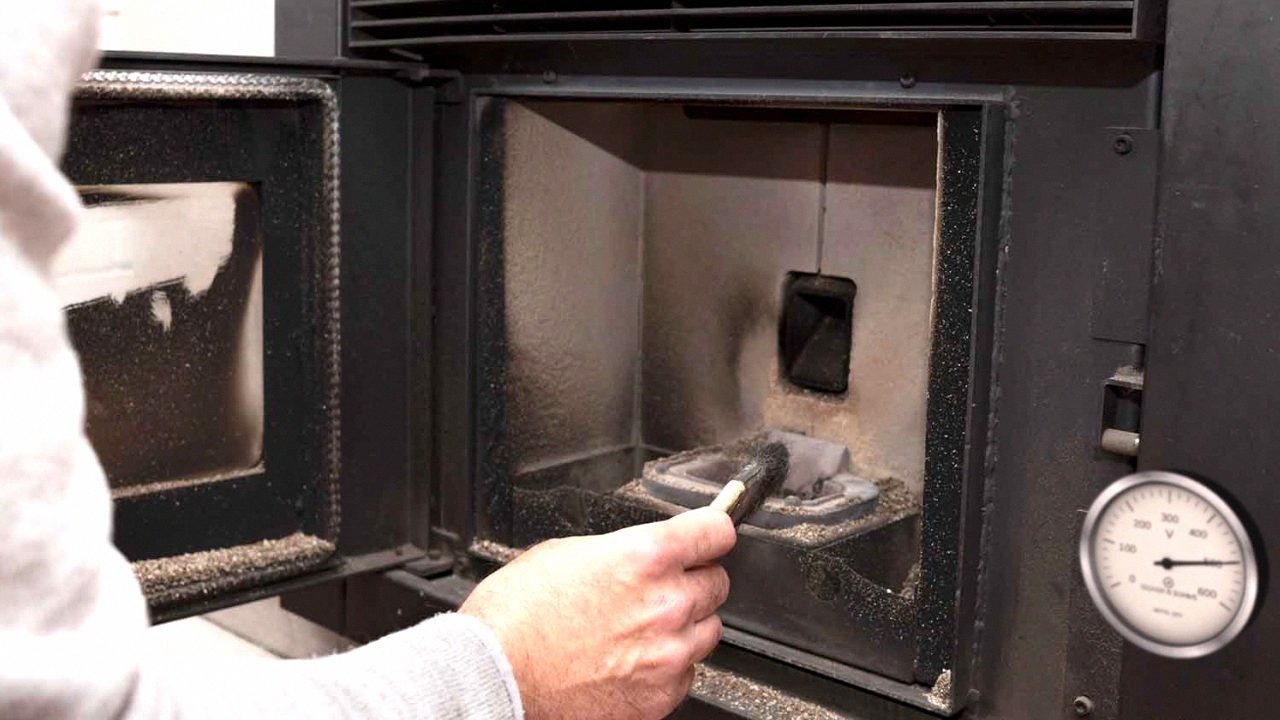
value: {"value": 500, "unit": "V"}
